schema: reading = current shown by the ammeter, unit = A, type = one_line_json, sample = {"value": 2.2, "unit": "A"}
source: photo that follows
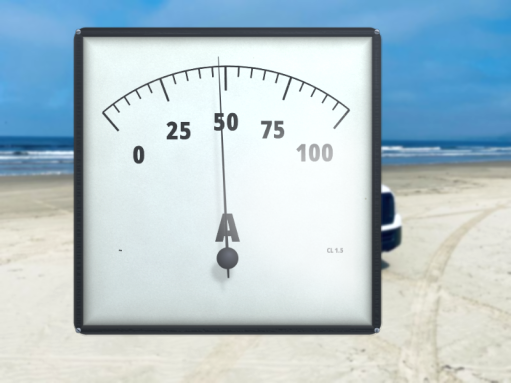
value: {"value": 47.5, "unit": "A"}
